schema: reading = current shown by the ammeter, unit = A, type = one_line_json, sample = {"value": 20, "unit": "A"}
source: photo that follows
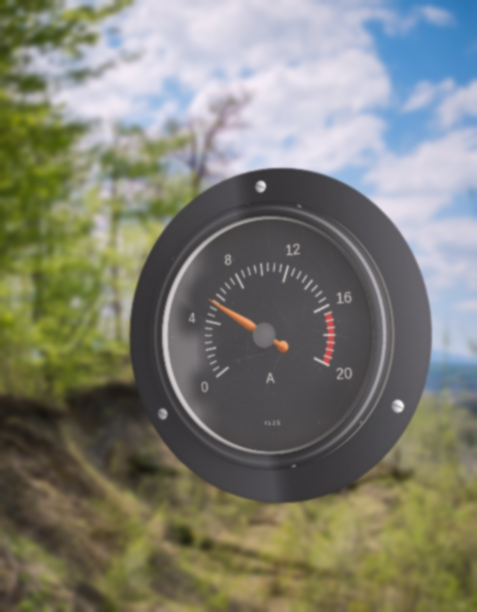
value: {"value": 5.5, "unit": "A"}
